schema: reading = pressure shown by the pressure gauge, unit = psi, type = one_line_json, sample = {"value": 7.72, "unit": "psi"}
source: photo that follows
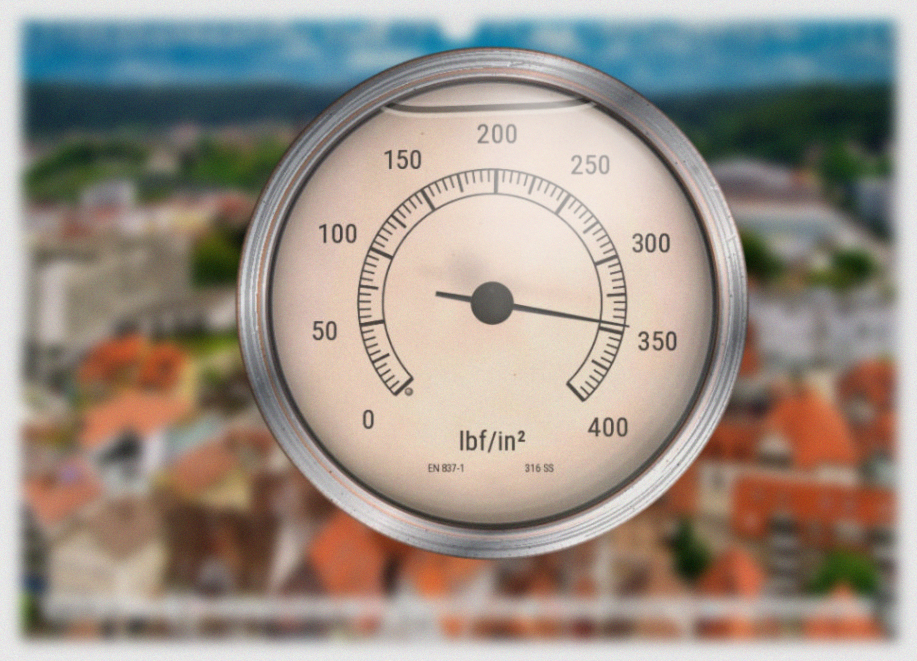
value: {"value": 345, "unit": "psi"}
